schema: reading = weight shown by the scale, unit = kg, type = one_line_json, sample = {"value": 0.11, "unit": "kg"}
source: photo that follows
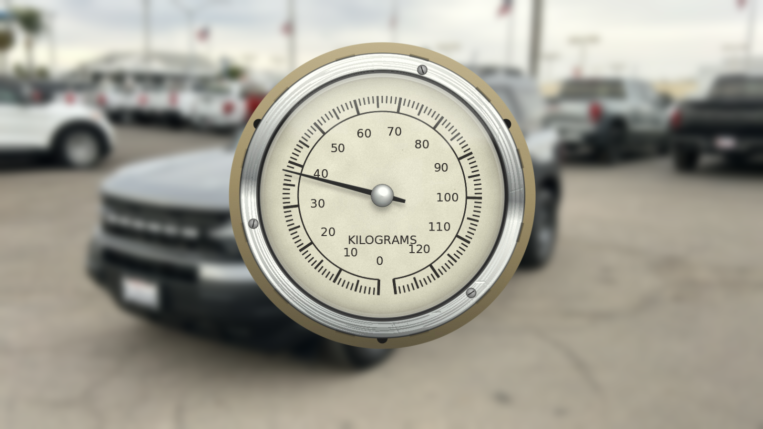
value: {"value": 38, "unit": "kg"}
